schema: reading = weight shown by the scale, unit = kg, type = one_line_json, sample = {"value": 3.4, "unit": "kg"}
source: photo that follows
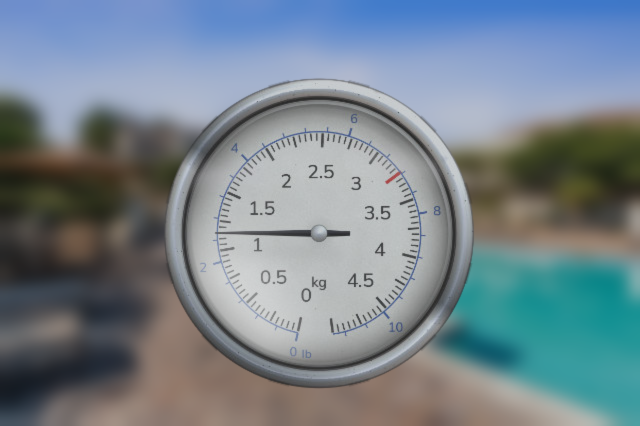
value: {"value": 1.15, "unit": "kg"}
